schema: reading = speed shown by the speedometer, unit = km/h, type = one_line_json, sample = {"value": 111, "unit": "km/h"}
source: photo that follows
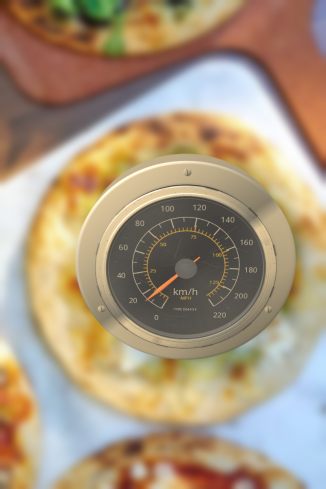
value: {"value": 15, "unit": "km/h"}
